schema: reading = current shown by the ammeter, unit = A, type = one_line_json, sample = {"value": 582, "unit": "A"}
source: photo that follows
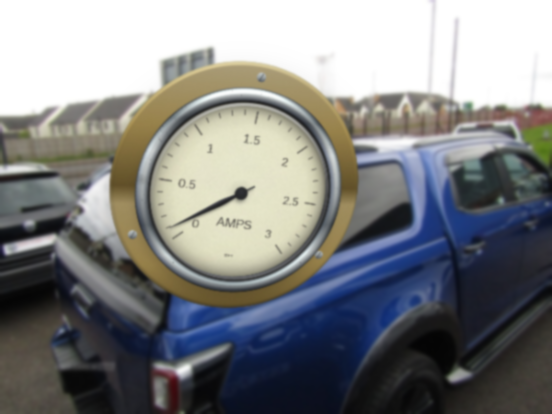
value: {"value": 0.1, "unit": "A"}
